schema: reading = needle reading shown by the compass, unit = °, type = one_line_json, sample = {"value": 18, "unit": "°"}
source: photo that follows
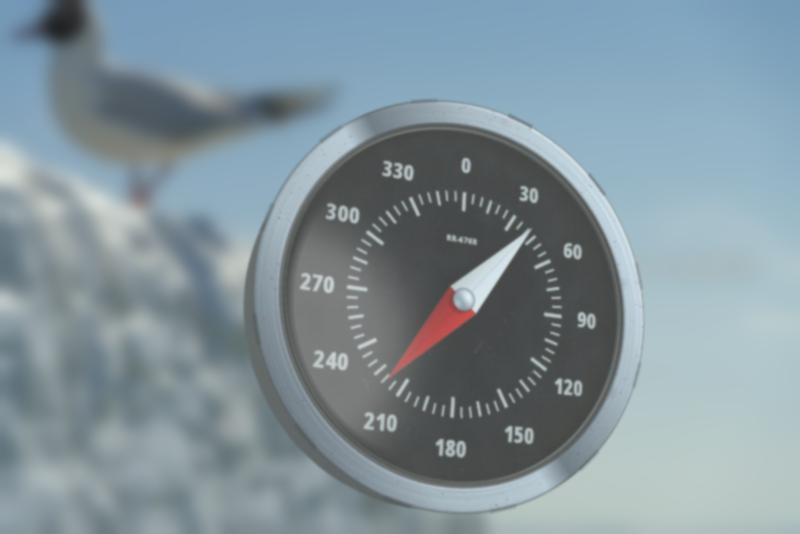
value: {"value": 220, "unit": "°"}
